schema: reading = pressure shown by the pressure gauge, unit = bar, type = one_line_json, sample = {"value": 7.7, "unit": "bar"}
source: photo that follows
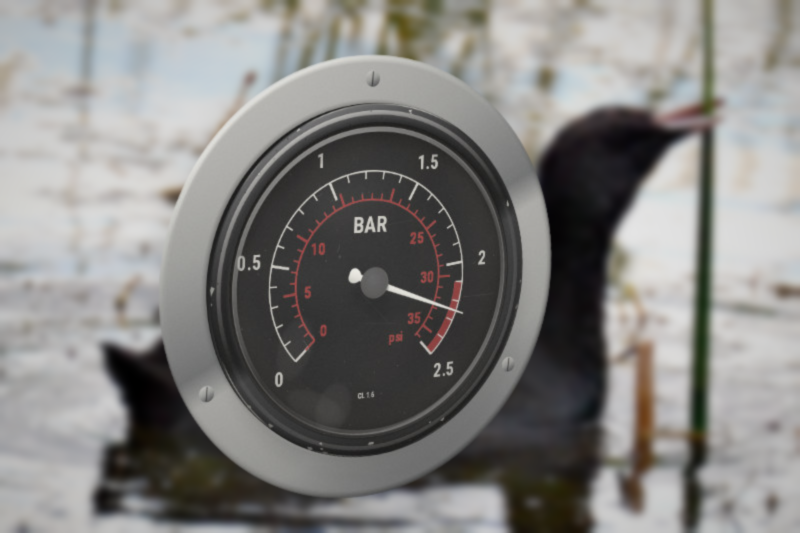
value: {"value": 2.25, "unit": "bar"}
